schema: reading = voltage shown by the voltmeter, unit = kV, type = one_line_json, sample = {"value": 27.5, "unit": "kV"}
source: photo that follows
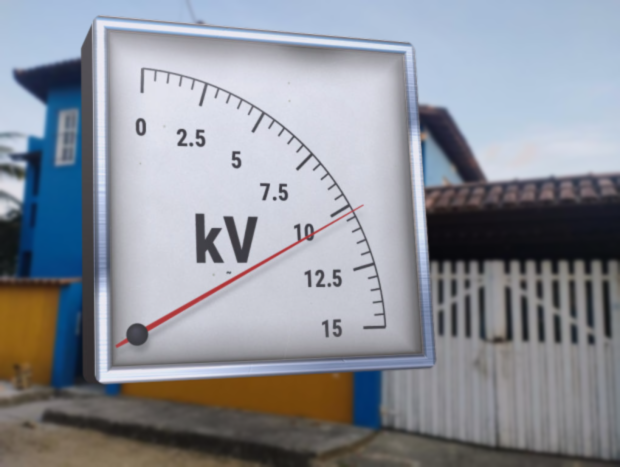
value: {"value": 10.25, "unit": "kV"}
